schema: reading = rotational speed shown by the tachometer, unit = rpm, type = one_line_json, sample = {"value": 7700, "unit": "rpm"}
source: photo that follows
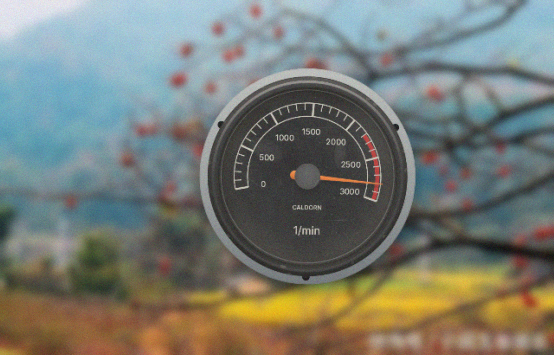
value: {"value": 2800, "unit": "rpm"}
